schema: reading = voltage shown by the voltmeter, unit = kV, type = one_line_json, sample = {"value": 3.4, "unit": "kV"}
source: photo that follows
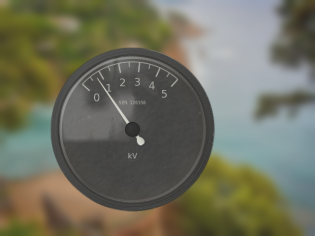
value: {"value": 0.75, "unit": "kV"}
